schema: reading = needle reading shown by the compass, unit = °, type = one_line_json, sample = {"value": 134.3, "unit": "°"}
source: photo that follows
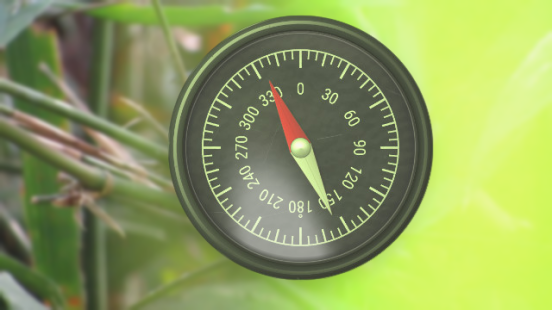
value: {"value": 335, "unit": "°"}
